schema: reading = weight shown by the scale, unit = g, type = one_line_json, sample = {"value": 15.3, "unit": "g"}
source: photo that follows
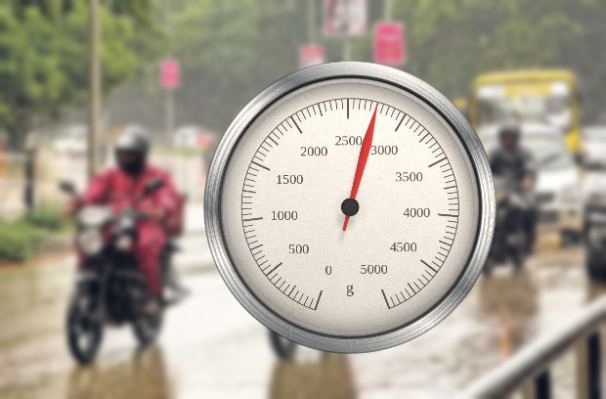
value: {"value": 2750, "unit": "g"}
